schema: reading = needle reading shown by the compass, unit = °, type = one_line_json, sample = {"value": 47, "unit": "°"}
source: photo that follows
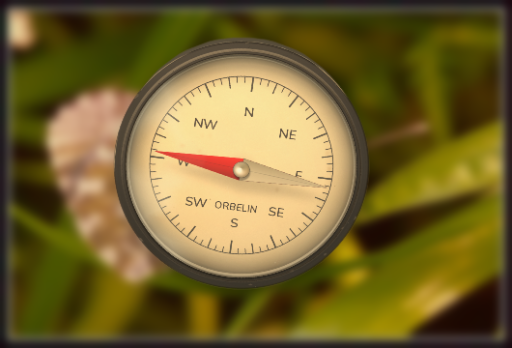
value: {"value": 275, "unit": "°"}
